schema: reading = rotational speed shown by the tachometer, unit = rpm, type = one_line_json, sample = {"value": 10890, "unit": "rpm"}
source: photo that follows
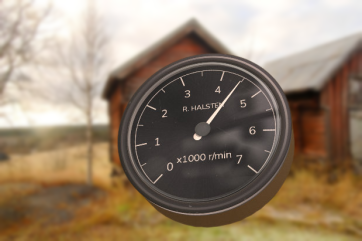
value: {"value": 4500, "unit": "rpm"}
